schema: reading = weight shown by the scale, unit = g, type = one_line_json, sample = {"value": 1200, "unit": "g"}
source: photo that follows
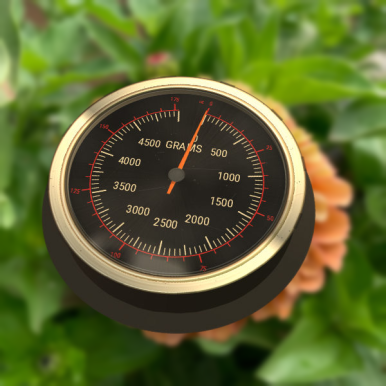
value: {"value": 0, "unit": "g"}
